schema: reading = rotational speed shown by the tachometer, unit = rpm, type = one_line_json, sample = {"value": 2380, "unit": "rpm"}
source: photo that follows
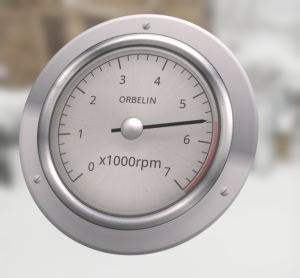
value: {"value": 5600, "unit": "rpm"}
